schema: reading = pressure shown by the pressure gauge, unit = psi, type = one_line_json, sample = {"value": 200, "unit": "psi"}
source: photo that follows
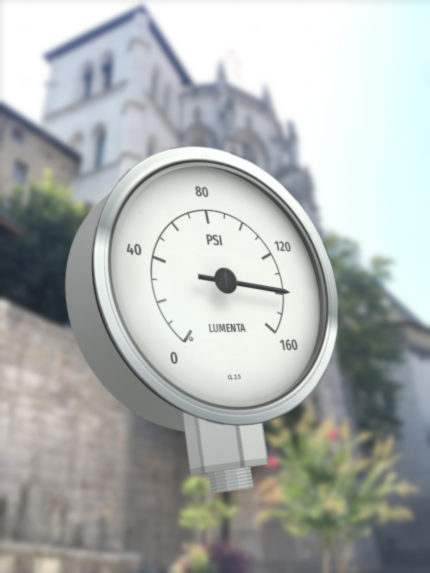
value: {"value": 140, "unit": "psi"}
